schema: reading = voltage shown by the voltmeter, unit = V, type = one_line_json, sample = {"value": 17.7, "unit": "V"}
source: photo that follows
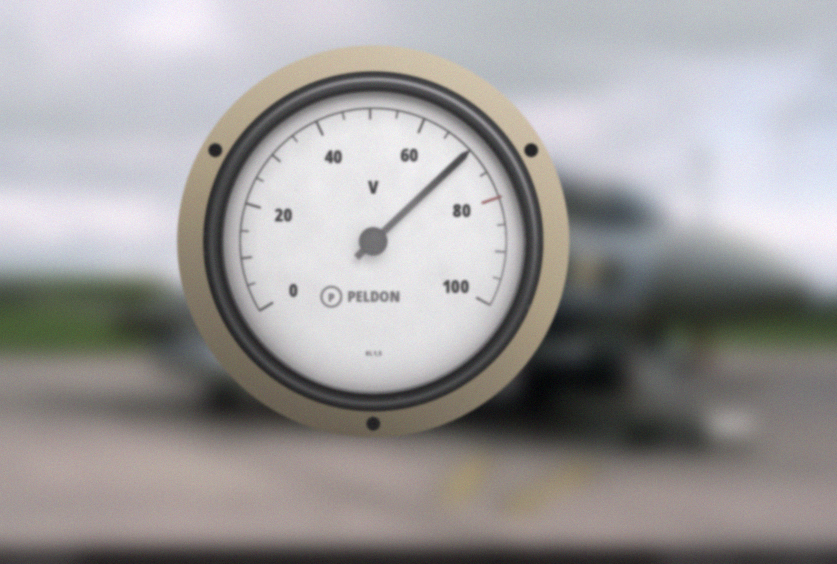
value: {"value": 70, "unit": "V"}
